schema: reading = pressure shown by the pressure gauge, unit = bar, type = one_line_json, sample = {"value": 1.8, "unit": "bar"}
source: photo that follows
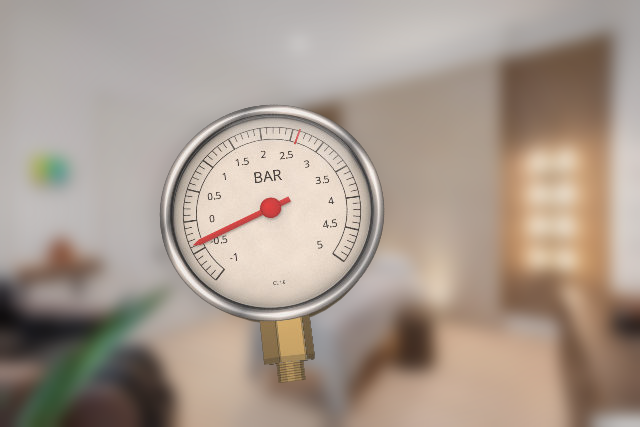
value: {"value": -0.4, "unit": "bar"}
